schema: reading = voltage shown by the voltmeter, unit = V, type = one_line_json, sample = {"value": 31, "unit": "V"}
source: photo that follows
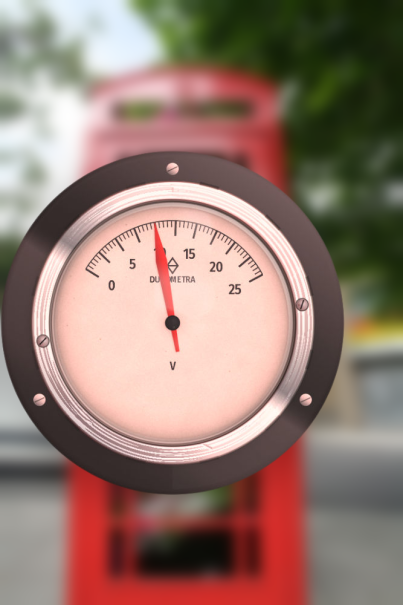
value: {"value": 10, "unit": "V"}
